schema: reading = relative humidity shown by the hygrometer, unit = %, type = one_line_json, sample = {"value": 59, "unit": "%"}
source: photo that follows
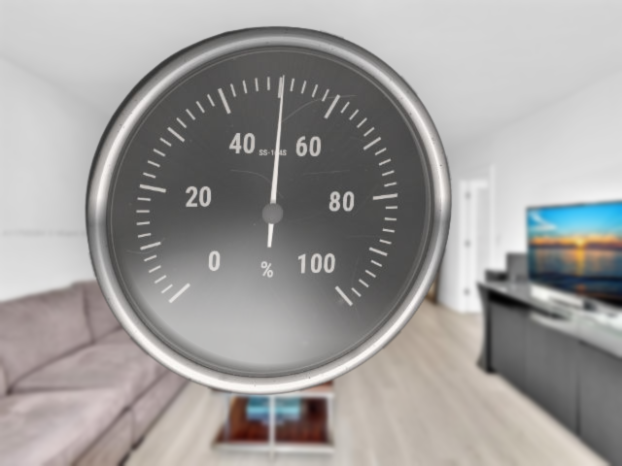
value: {"value": 50, "unit": "%"}
